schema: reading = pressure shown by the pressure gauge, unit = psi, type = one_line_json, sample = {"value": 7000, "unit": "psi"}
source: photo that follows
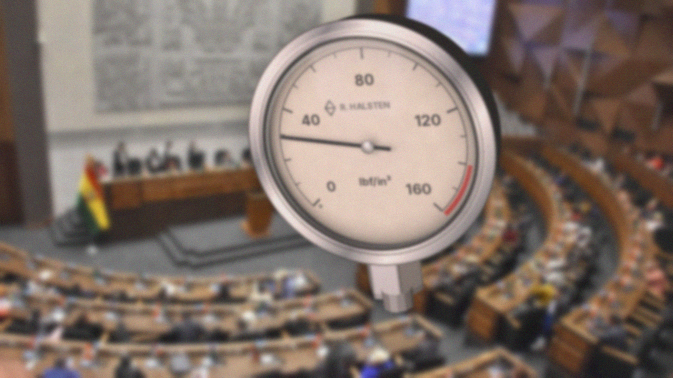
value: {"value": 30, "unit": "psi"}
